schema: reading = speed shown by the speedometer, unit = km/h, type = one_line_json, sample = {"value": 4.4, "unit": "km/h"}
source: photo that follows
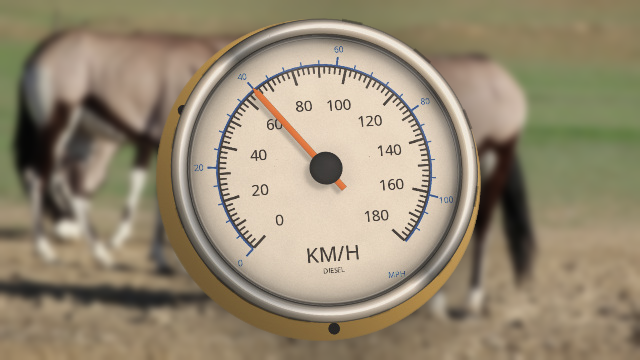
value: {"value": 64, "unit": "km/h"}
